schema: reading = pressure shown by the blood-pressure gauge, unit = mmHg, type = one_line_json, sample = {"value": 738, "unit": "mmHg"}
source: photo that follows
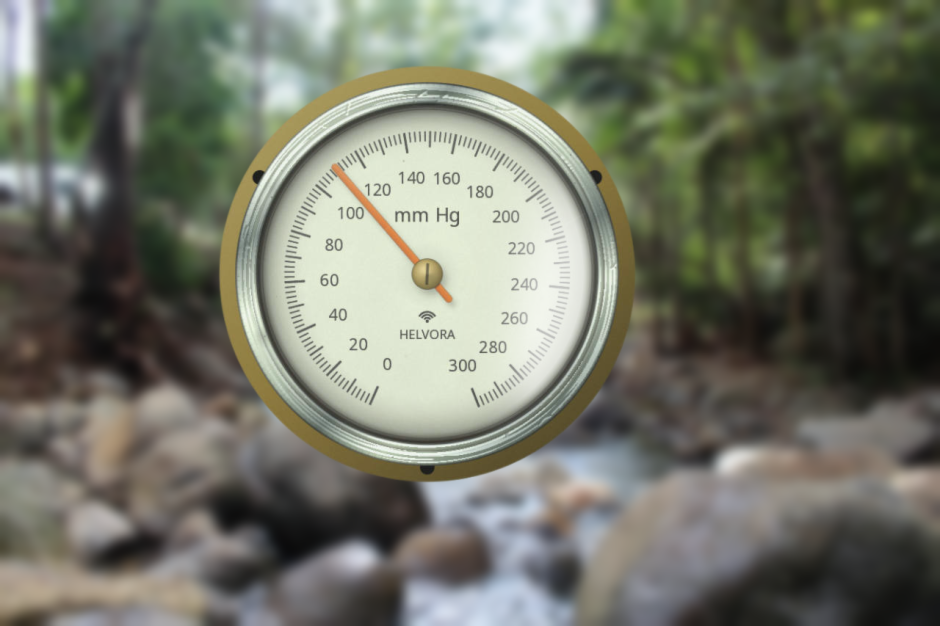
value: {"value": 110, "unit": "mmHg"}
